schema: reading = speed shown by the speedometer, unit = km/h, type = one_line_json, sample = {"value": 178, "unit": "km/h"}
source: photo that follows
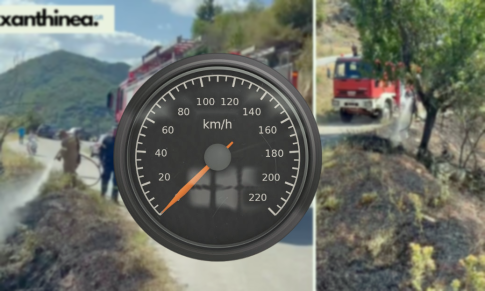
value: {"value": 0, "unit": "km/h"}
